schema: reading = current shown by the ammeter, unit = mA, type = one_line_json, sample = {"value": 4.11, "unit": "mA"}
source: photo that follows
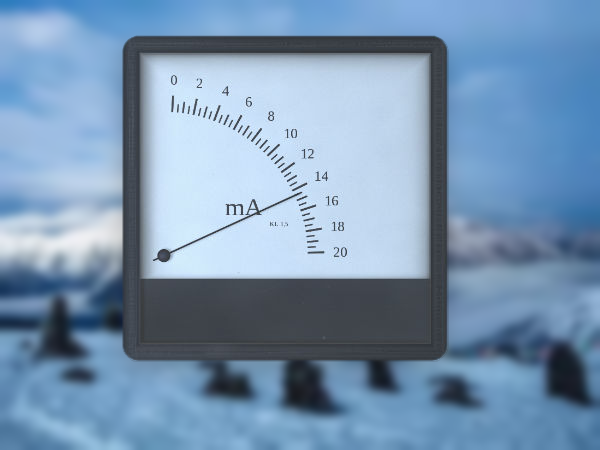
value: {"value": 14.5, "unit": "mA"}
